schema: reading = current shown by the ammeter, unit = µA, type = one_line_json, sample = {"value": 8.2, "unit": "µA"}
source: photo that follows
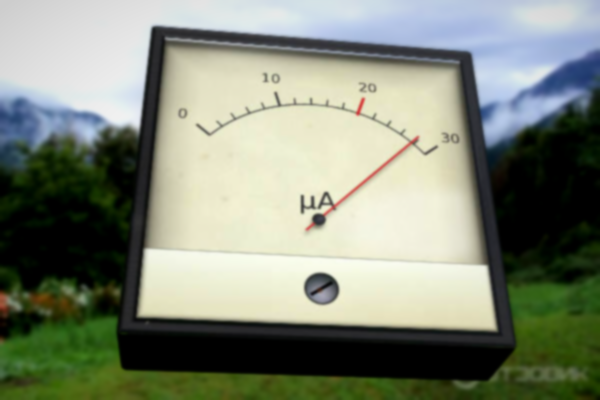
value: {"value": 28, "unit": "µA"}
